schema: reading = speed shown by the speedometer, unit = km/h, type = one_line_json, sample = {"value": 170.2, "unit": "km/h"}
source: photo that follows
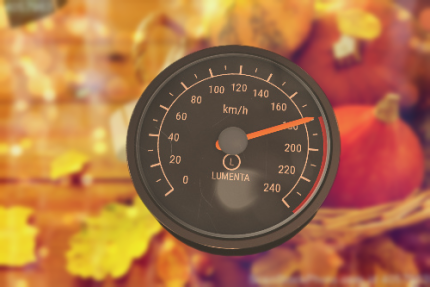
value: {"value": 180, "unit": "km/h"}
